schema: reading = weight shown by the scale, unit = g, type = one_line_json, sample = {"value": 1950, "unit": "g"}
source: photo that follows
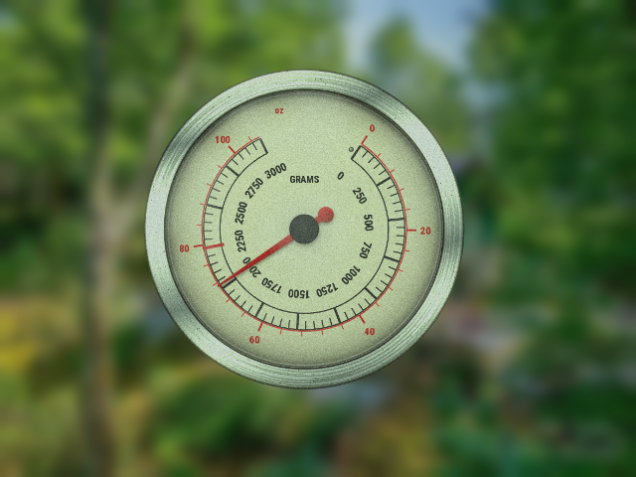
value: {"value": 2025, "unit": "g"}
